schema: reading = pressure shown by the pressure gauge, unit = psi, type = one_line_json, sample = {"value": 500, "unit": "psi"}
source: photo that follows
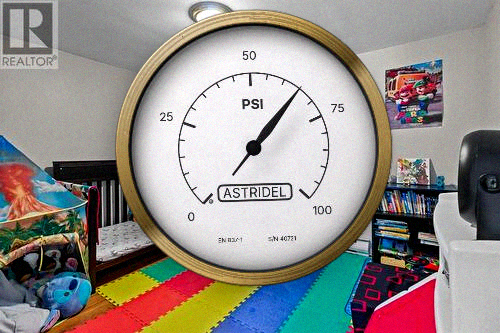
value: {"value": 65, "unit": "psi"}
